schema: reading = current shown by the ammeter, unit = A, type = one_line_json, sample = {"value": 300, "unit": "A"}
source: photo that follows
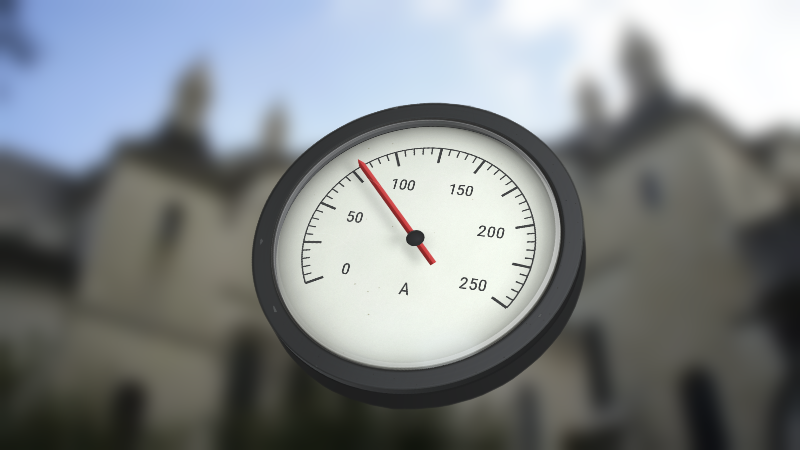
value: {"value": 80, "unit": "A"}
